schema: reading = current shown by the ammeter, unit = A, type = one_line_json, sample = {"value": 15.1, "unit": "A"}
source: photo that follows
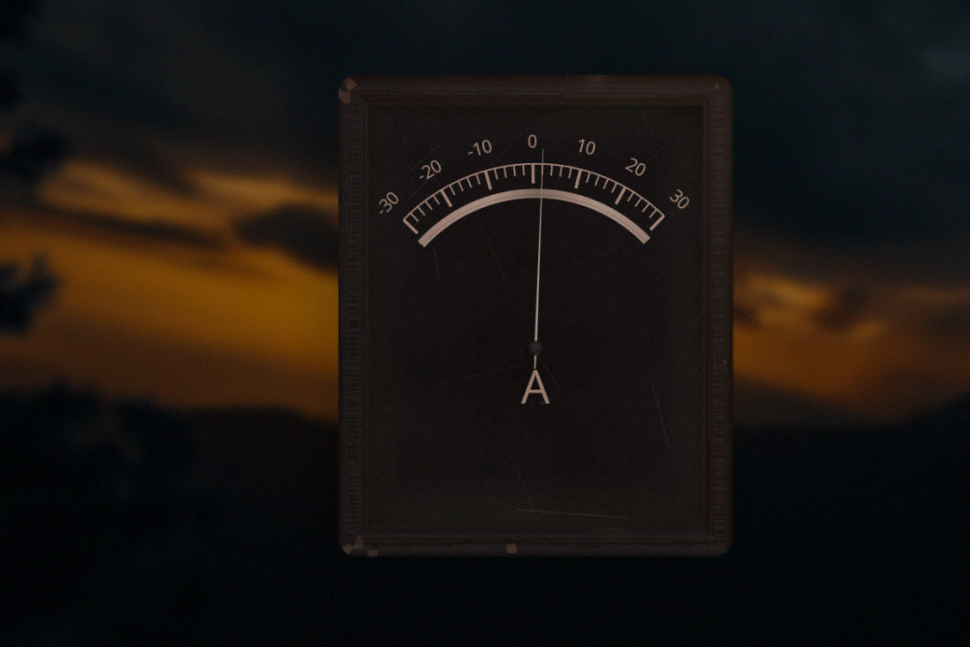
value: {"value": 2, "unit": "A"}
